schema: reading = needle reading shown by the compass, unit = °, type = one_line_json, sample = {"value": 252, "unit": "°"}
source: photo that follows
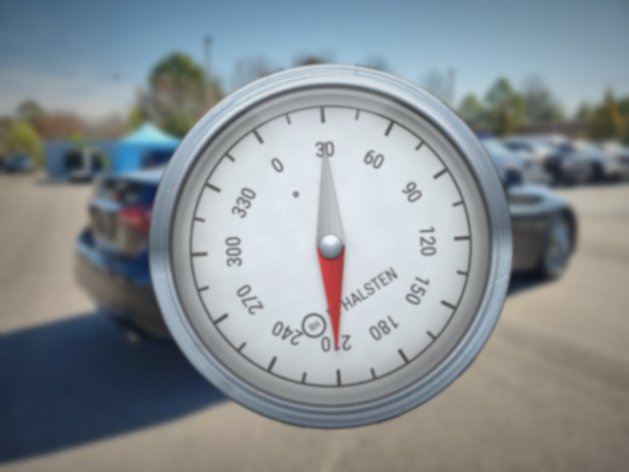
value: {"value": 210, "unit": "°"}
